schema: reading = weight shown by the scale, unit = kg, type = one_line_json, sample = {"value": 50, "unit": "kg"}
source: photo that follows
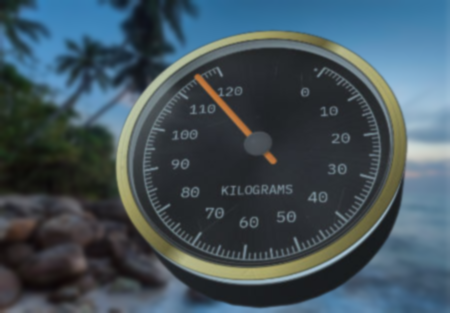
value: {"value": 115, "unit": "kg"}
